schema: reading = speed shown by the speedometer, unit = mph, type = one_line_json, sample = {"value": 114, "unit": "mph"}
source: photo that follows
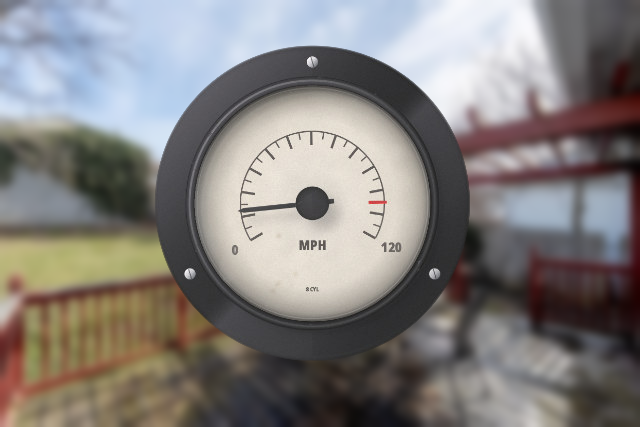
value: {"value": 12.5, "unit": "mph"}
